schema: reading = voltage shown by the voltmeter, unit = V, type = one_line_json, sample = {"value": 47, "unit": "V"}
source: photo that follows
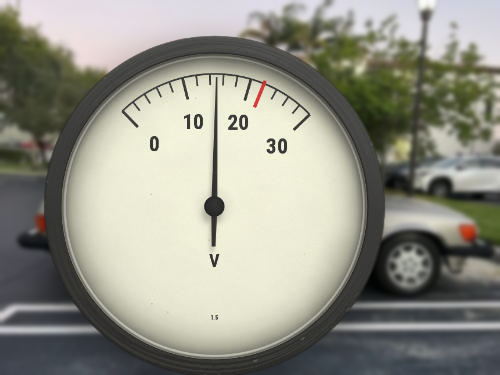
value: {"value": 15, "unit": "V"}
